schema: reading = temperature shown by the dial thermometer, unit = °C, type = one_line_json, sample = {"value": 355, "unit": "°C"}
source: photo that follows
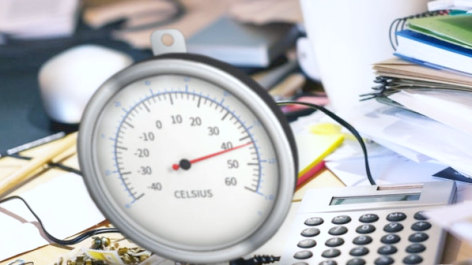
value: {"value": 42, "unit": "°C"}
